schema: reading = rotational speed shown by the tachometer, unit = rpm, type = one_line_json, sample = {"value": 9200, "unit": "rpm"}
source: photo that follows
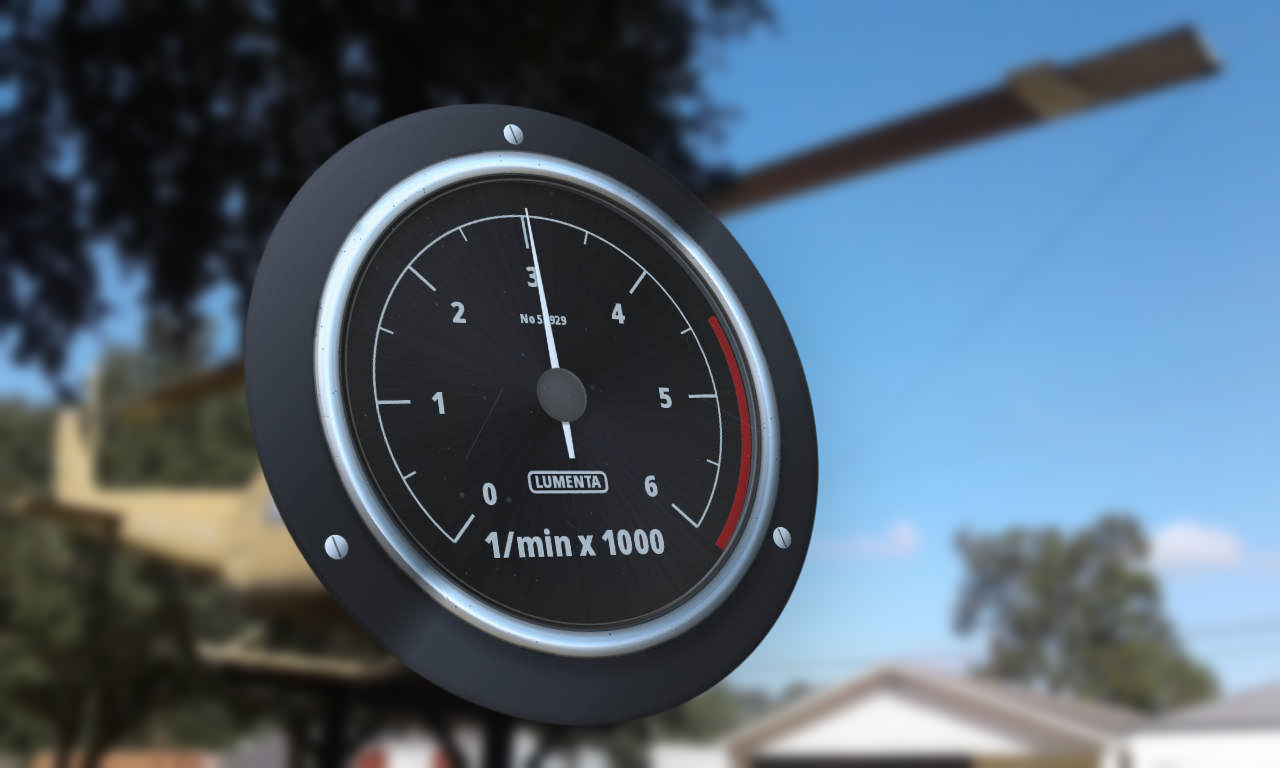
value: {"value": 3000, "unit": "rpm"}
